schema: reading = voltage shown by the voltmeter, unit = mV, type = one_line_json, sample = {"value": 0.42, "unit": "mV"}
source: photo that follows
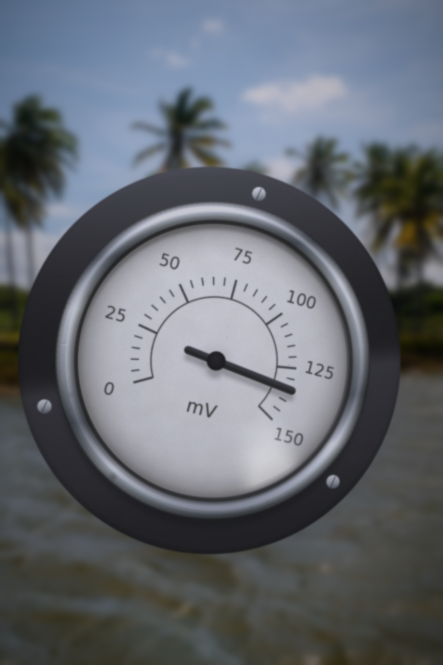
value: {"value": 135, "unit": "mV"}
